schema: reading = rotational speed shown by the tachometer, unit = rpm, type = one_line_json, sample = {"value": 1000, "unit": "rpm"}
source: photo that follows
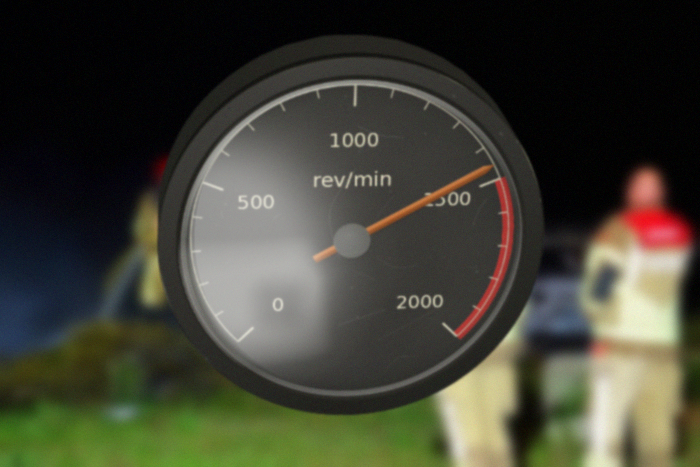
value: {"value": 1450, "unit": "rpm"}
